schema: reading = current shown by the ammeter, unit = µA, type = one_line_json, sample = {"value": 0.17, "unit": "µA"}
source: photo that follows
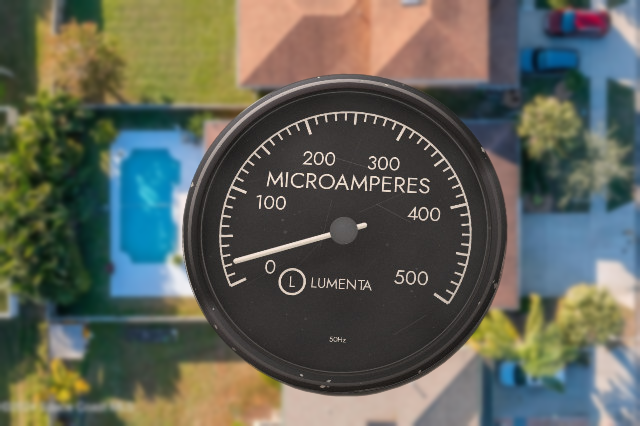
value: {"value": 20, "unit": "µA"}
